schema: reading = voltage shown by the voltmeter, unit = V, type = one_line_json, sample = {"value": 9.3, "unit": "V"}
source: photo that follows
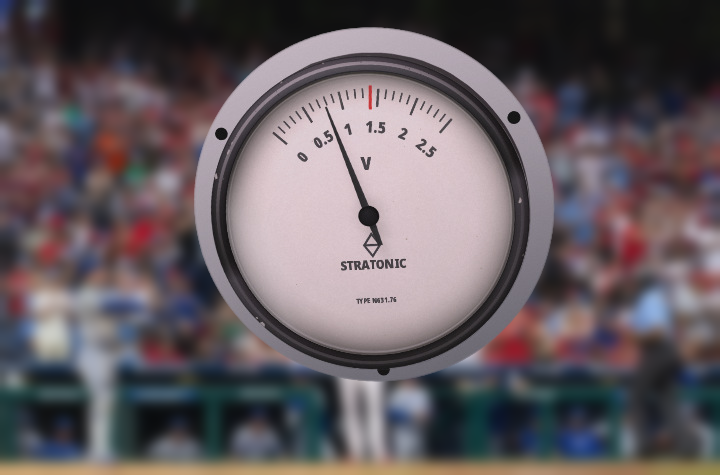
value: {"value": 0.8, "unit": "V"}
